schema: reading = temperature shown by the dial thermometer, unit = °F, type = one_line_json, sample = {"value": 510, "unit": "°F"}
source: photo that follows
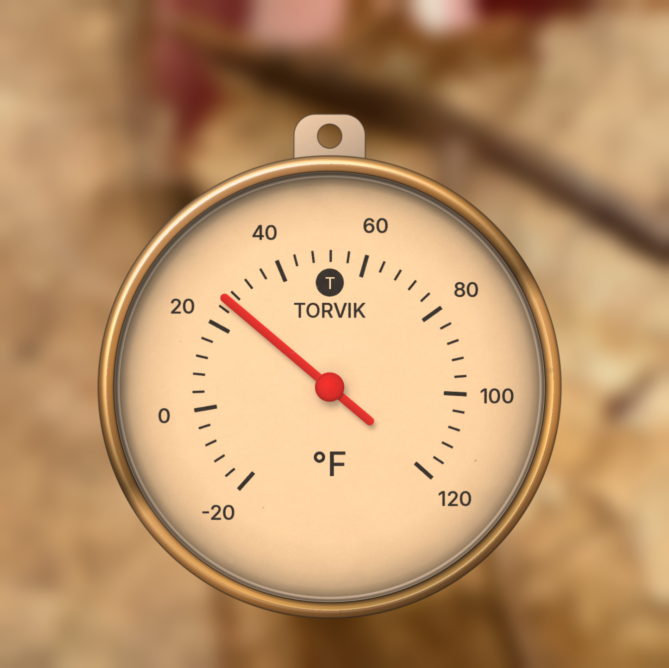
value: {"value": 26, "unit": "°F"}
